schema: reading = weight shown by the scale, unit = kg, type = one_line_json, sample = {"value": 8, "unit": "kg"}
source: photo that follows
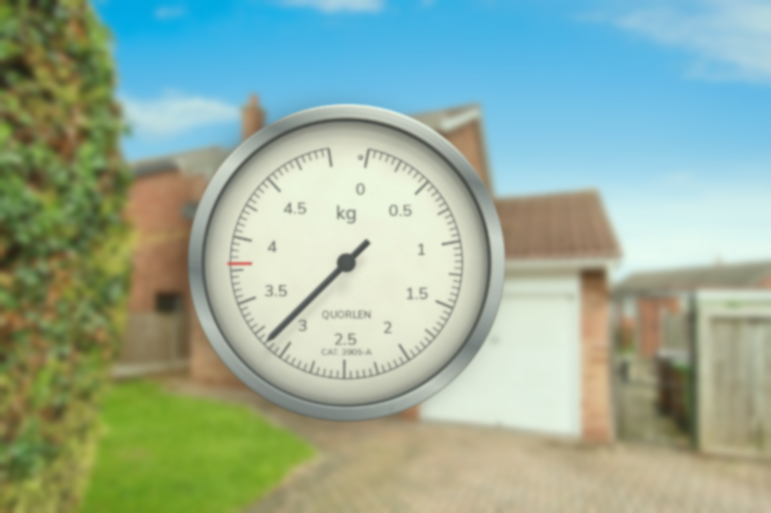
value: {"value": 3.15, "unit": "kg"}
